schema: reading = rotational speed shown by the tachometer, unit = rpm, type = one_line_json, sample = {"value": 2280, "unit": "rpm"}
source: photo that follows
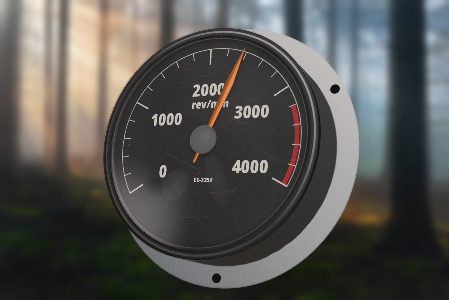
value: {"value": 2400, "unit": "rpm"}
